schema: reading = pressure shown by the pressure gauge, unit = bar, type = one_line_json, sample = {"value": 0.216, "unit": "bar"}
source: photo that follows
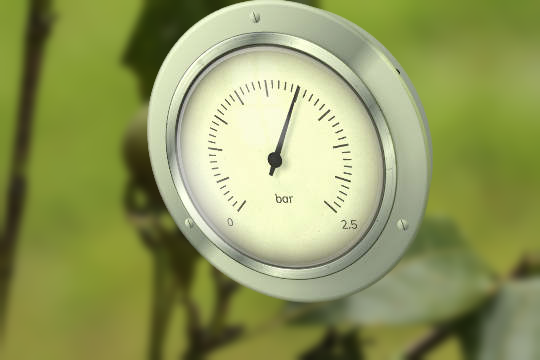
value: {"value": 1.5, "unit": "bar"}
